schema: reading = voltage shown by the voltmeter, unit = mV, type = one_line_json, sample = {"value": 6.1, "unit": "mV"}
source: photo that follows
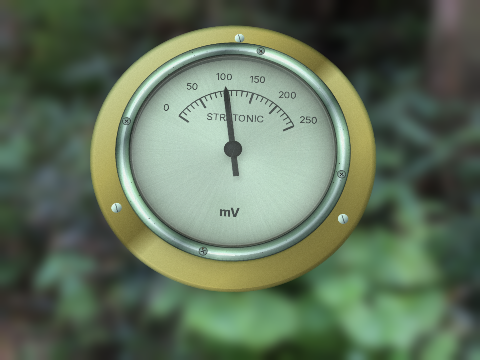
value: {"value": 100, "unit": "mV"}
